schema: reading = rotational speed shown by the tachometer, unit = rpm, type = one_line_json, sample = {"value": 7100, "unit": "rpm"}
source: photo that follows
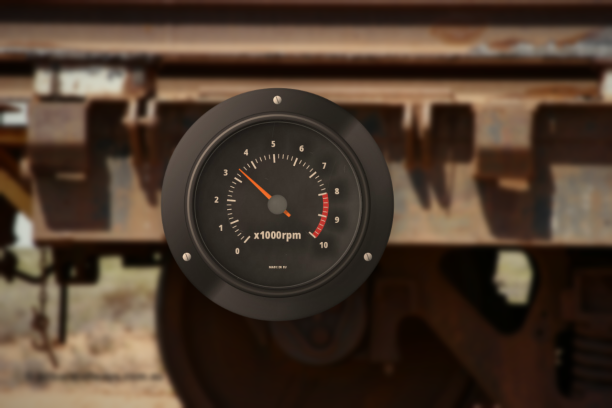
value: {"value": 3400, "unit": "rpm"}
